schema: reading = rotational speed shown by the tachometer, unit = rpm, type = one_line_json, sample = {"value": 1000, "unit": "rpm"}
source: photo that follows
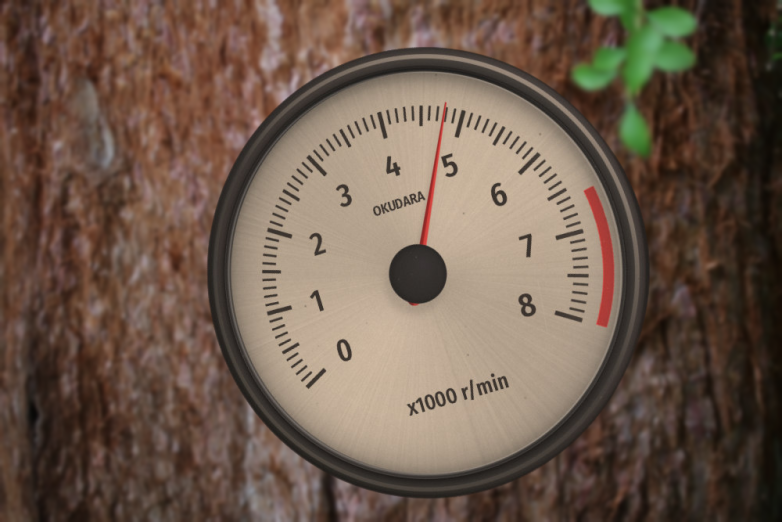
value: {"value": 4800, "unit": "rpm"}
